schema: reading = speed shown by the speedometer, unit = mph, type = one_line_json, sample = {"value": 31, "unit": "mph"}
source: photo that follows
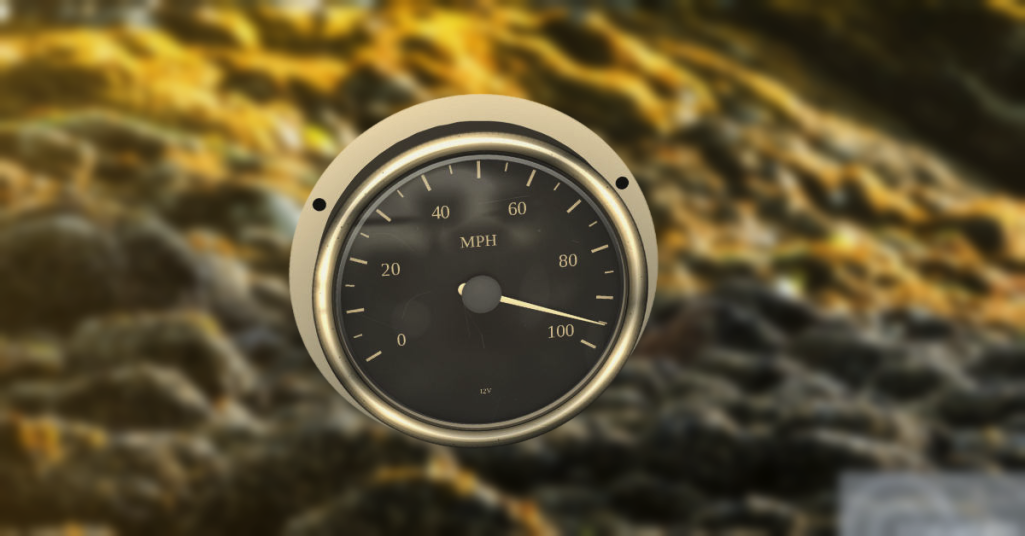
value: {"value": 95, "unit": "mph"}
